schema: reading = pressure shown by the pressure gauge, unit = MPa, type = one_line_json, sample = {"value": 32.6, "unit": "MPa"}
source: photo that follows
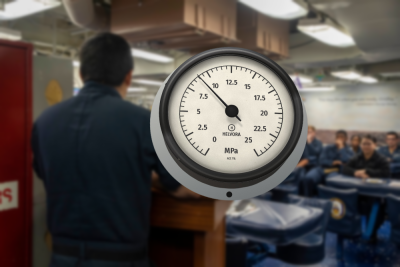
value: {"value": 9, "unit": "MPa"}
